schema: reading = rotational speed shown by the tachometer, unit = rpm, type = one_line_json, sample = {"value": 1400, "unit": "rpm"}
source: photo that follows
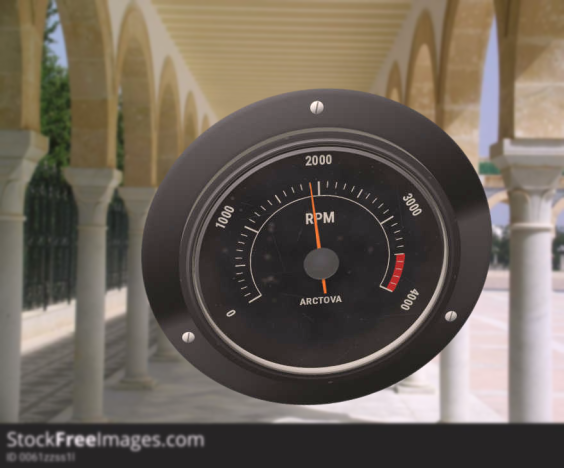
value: {"value": 1900, "unit": "rpm"}
